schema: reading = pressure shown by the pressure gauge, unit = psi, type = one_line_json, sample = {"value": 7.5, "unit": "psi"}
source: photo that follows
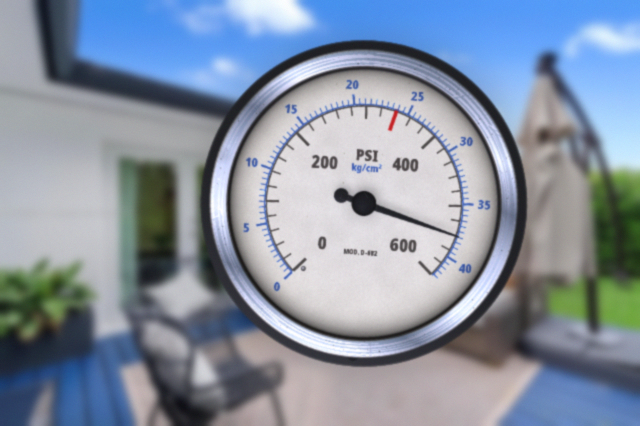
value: {"value": 540, "unit": "psi"}
